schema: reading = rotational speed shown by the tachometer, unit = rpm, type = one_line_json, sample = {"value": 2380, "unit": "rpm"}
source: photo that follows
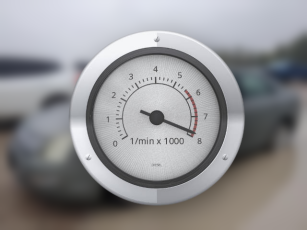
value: {"value": 7800, "unit": "rpm"}
